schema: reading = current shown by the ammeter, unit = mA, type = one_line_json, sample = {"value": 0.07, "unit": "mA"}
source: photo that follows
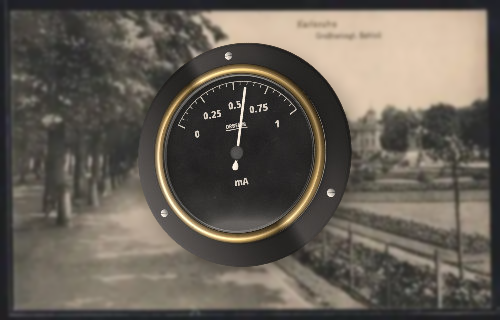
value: {"value": 0.6, "unit": "mA"}
